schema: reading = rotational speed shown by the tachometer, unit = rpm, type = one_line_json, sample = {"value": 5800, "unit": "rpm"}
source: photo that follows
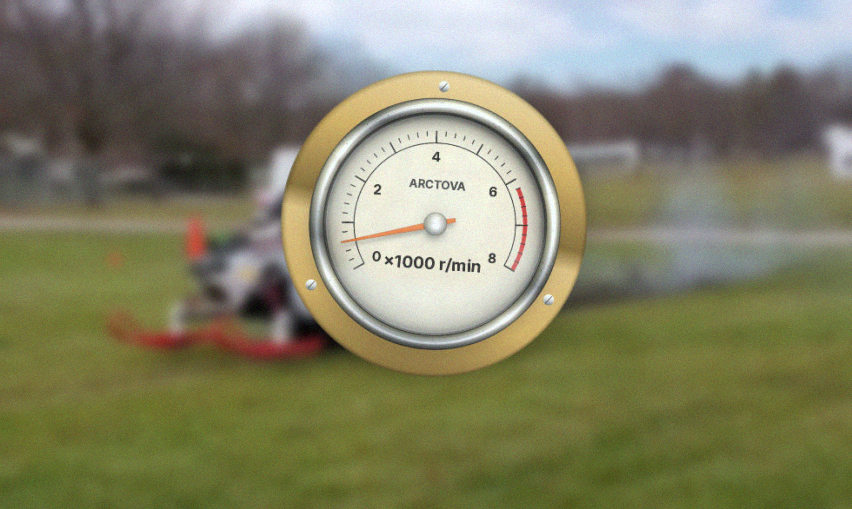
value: {"value": 600, "unit": "rpm"}
